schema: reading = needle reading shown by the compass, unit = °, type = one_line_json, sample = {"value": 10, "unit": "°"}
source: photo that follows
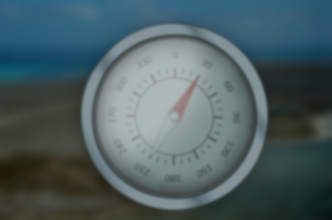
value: {"value": 30, "unit": "°"}
